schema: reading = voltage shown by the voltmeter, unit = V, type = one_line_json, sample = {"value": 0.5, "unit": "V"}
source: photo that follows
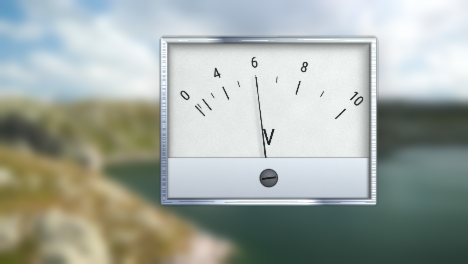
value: {"value": 6, "unit": "V"}
